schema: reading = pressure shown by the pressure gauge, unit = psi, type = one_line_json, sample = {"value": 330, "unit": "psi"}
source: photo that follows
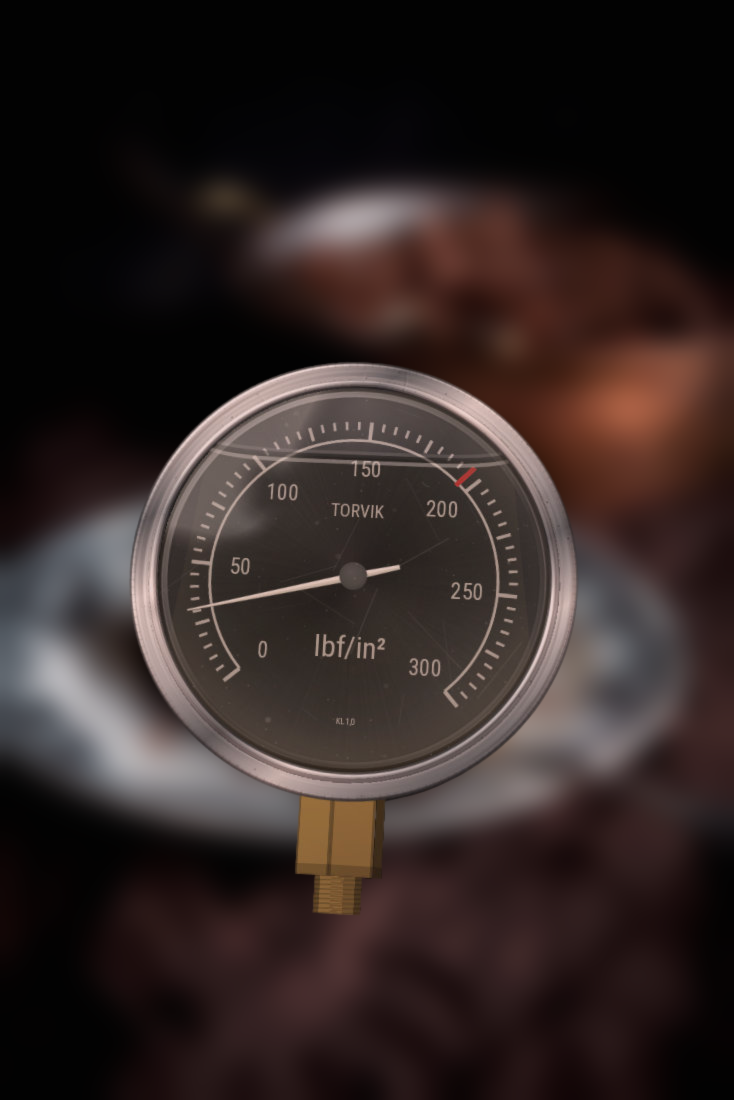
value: {"value": 30, "unit": "psi"}
